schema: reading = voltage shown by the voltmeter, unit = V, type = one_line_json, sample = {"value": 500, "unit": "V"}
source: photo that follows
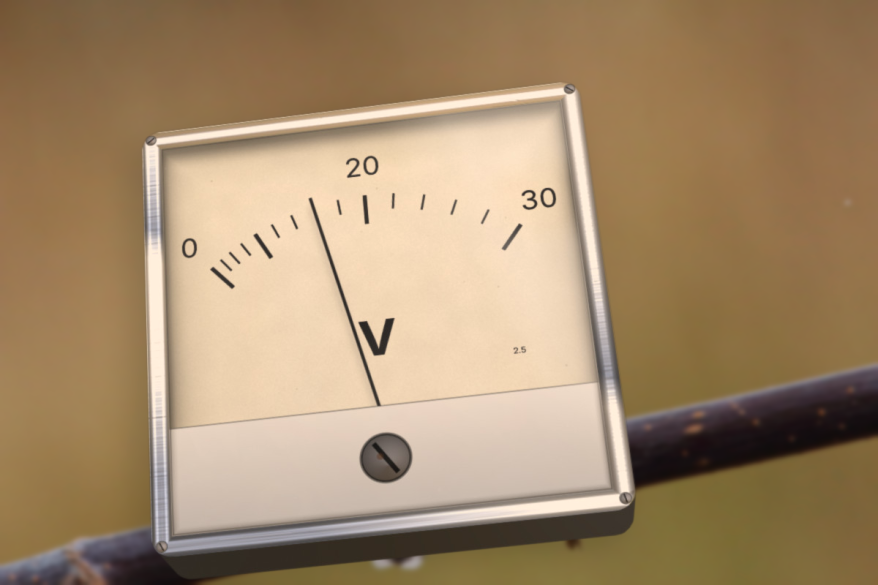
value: {"value": 16, "unit": "V"}
